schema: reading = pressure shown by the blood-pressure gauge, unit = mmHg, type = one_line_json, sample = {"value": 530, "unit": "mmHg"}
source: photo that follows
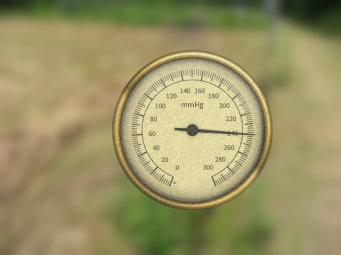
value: {"value": 240, "unit": "mmHg"}
